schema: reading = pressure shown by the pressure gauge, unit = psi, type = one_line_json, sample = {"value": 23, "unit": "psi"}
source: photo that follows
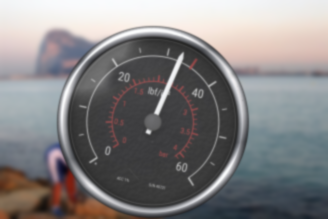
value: {"value": 32.5, "unit": "psi"}
